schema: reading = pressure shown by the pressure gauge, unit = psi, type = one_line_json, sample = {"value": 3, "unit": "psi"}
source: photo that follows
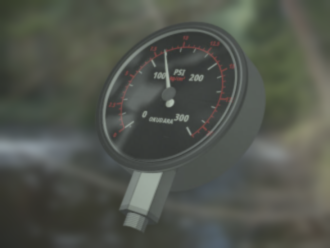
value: {"value": 120, "unit": "psi"}
